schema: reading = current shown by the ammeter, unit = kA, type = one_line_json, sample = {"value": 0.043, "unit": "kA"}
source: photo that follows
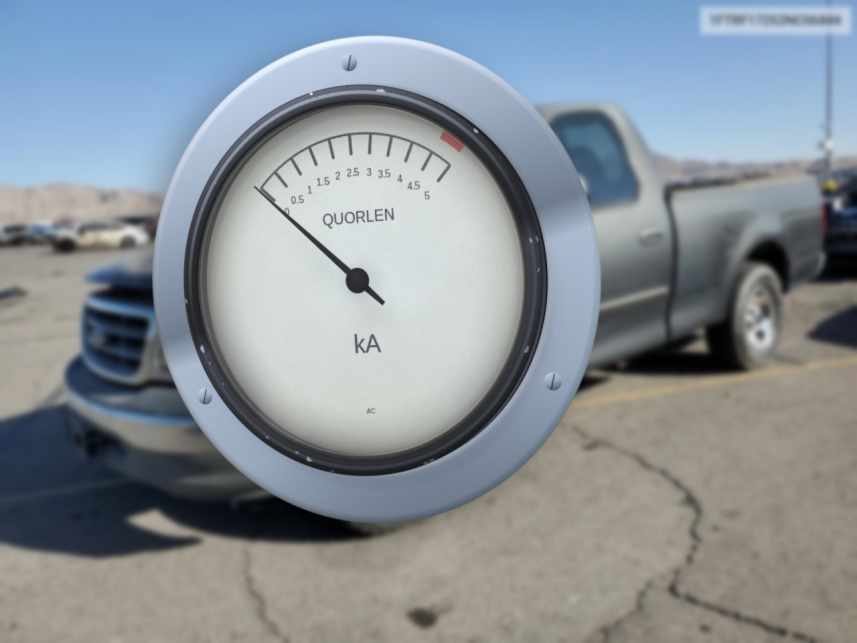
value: {"value": 0, "unit": "kA"}
